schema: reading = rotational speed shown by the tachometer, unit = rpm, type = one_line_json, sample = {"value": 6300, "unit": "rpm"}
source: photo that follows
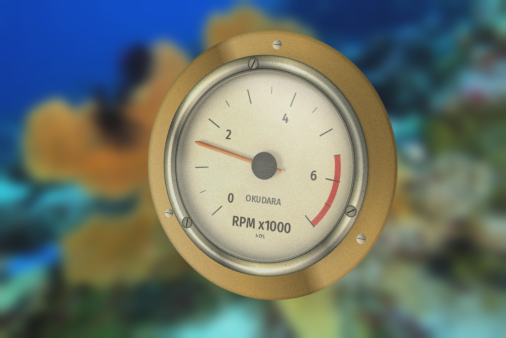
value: {"value": 1500, "unit": "rpm"}
